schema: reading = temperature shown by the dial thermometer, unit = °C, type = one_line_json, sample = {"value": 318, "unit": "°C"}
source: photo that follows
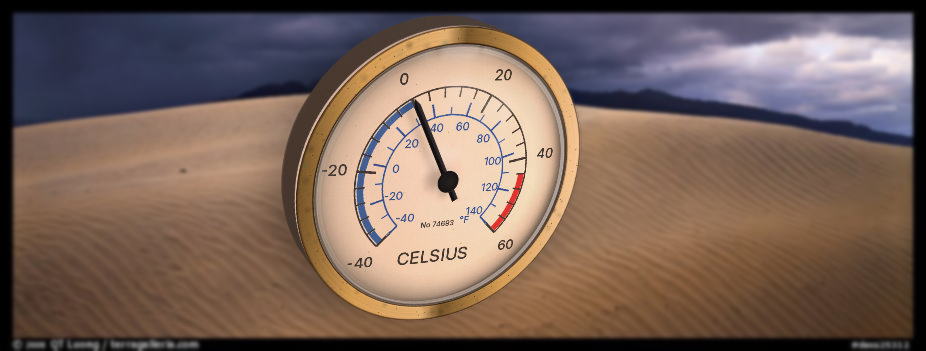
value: {"value": 0, "unit": "°C"}
